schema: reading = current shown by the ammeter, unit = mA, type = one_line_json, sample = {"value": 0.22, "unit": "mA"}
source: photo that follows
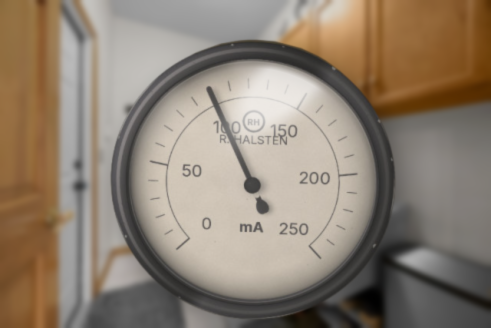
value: {"value": 100, "unit": "mA"}
